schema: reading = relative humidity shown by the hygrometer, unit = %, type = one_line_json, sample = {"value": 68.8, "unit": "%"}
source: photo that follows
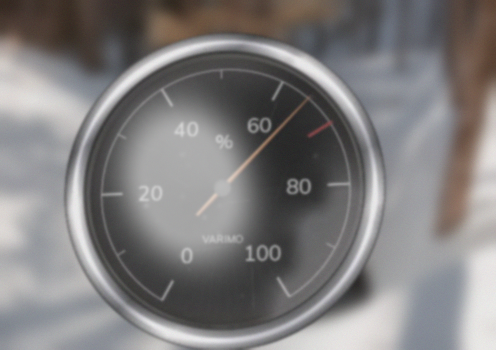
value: {"value": 65, "unit": "%"}
